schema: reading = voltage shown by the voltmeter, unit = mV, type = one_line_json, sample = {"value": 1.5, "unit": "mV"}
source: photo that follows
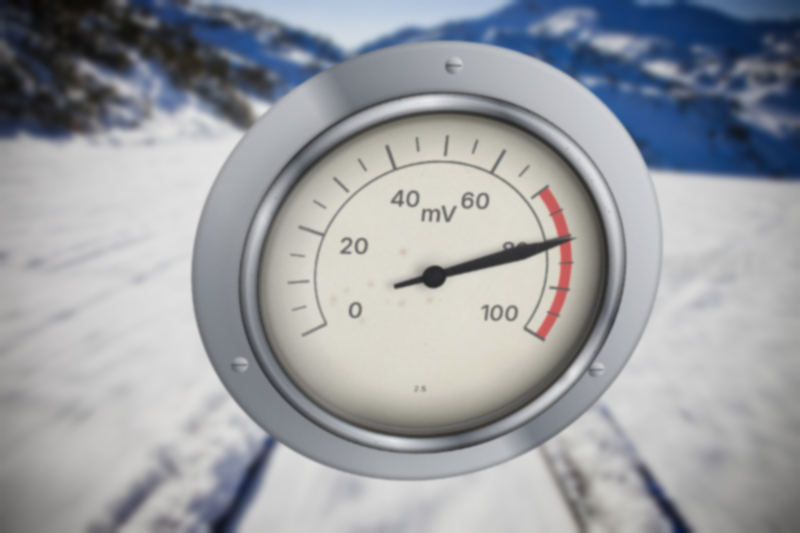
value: {"value": 80, "unit": "mV"}
